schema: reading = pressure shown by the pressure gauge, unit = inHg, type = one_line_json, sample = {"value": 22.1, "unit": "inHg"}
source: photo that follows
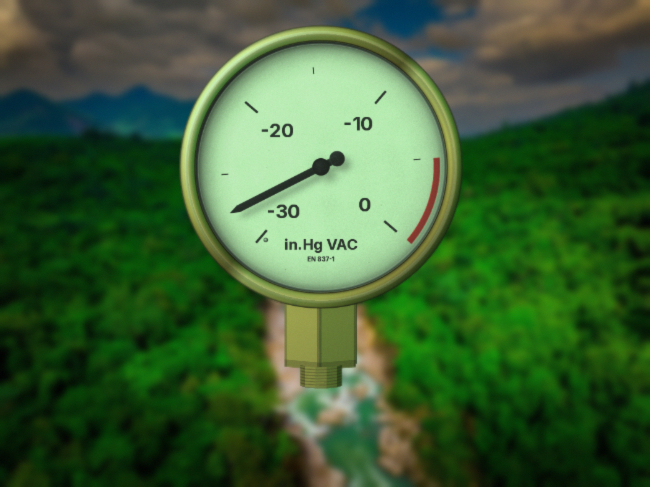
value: {"value": -27.5, "unit": "inHg"}
